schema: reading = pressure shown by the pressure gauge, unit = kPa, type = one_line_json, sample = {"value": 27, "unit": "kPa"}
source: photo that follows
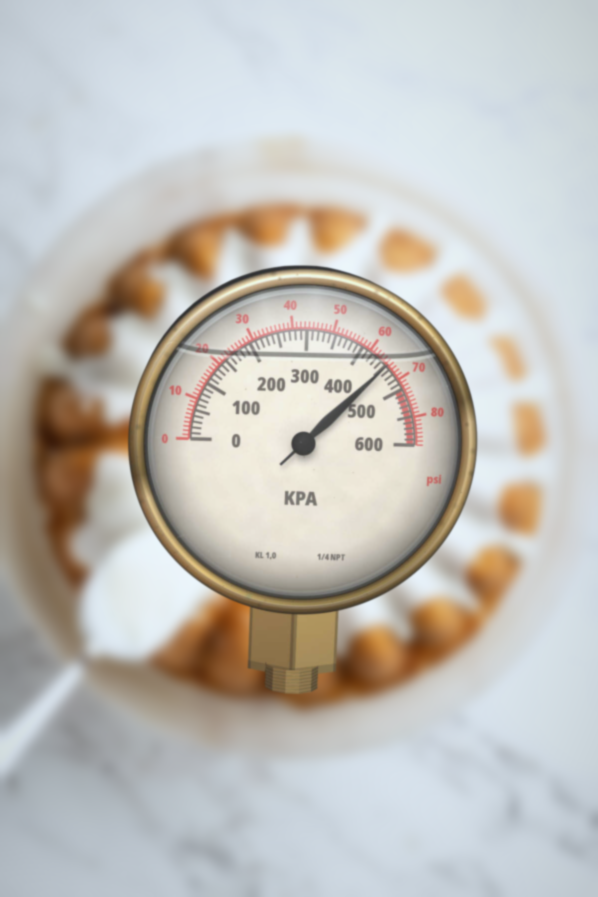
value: {"value": 450, "unit": "kPa"}
